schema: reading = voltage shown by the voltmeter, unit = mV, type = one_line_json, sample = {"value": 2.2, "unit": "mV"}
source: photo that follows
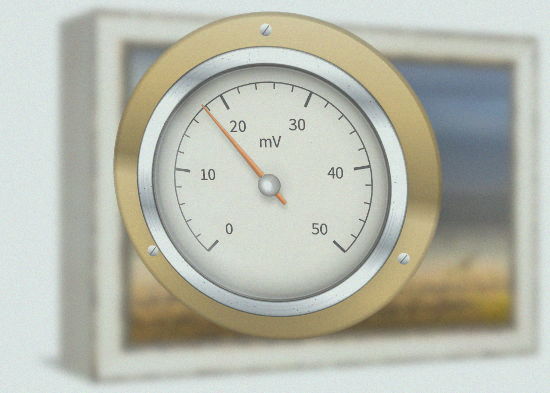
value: {"value": 18, "unit": "mV"}
